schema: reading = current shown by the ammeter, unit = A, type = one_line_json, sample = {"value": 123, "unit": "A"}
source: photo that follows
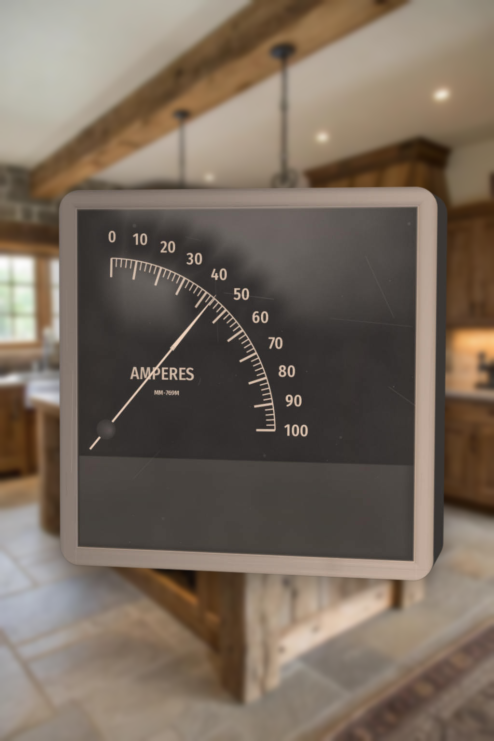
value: {"value": 44, "unit": "A"}
